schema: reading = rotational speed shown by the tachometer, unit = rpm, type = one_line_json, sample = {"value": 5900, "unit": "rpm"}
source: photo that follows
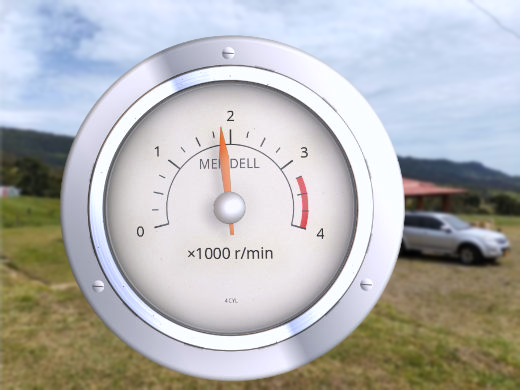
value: {"value": 1875, "unit": "rpm"}
